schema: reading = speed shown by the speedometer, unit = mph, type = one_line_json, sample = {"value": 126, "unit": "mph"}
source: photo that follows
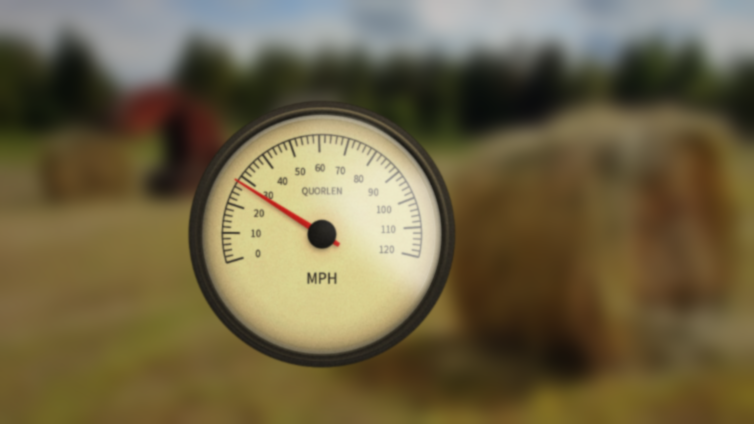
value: {"value": 28, "unit": "mph"}
